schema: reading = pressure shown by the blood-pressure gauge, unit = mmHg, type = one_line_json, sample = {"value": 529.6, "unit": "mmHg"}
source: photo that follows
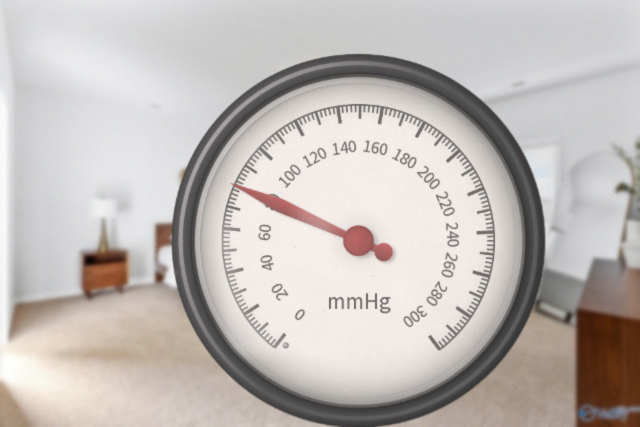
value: {"value": 80, "unit": "mmHg"}
